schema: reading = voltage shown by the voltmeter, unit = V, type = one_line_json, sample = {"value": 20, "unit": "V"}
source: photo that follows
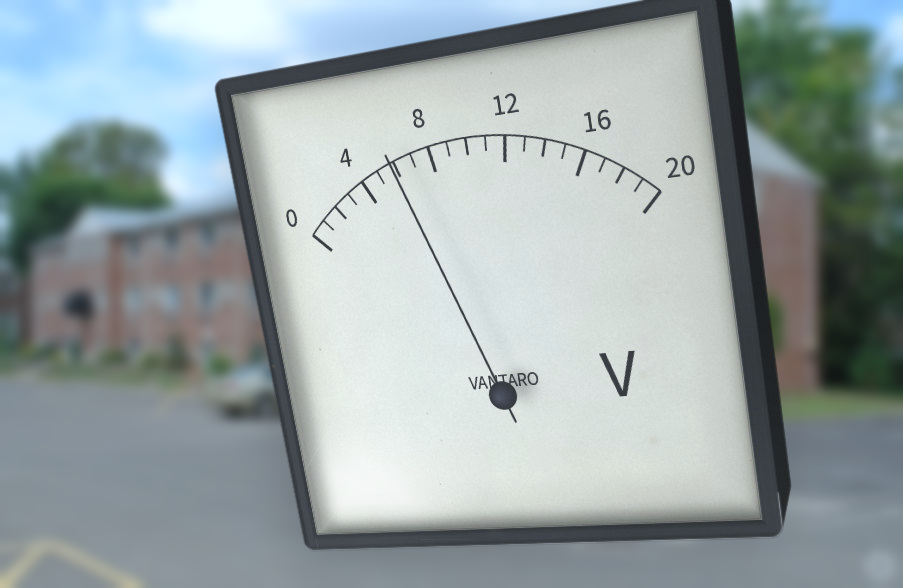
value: {"value": 6, "unit": "V"}
